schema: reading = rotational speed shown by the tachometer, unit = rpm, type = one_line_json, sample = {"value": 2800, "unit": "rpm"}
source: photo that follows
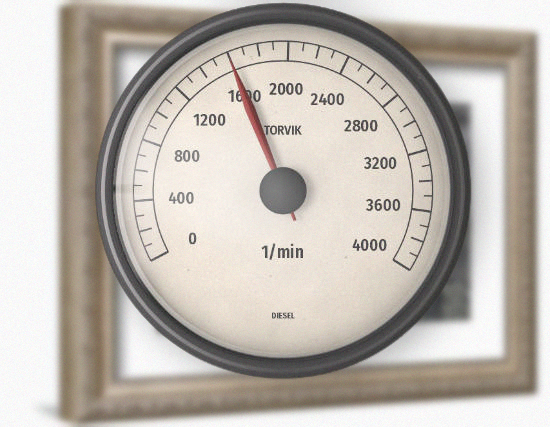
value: {"value": 1600, "unit": "rpm"}
